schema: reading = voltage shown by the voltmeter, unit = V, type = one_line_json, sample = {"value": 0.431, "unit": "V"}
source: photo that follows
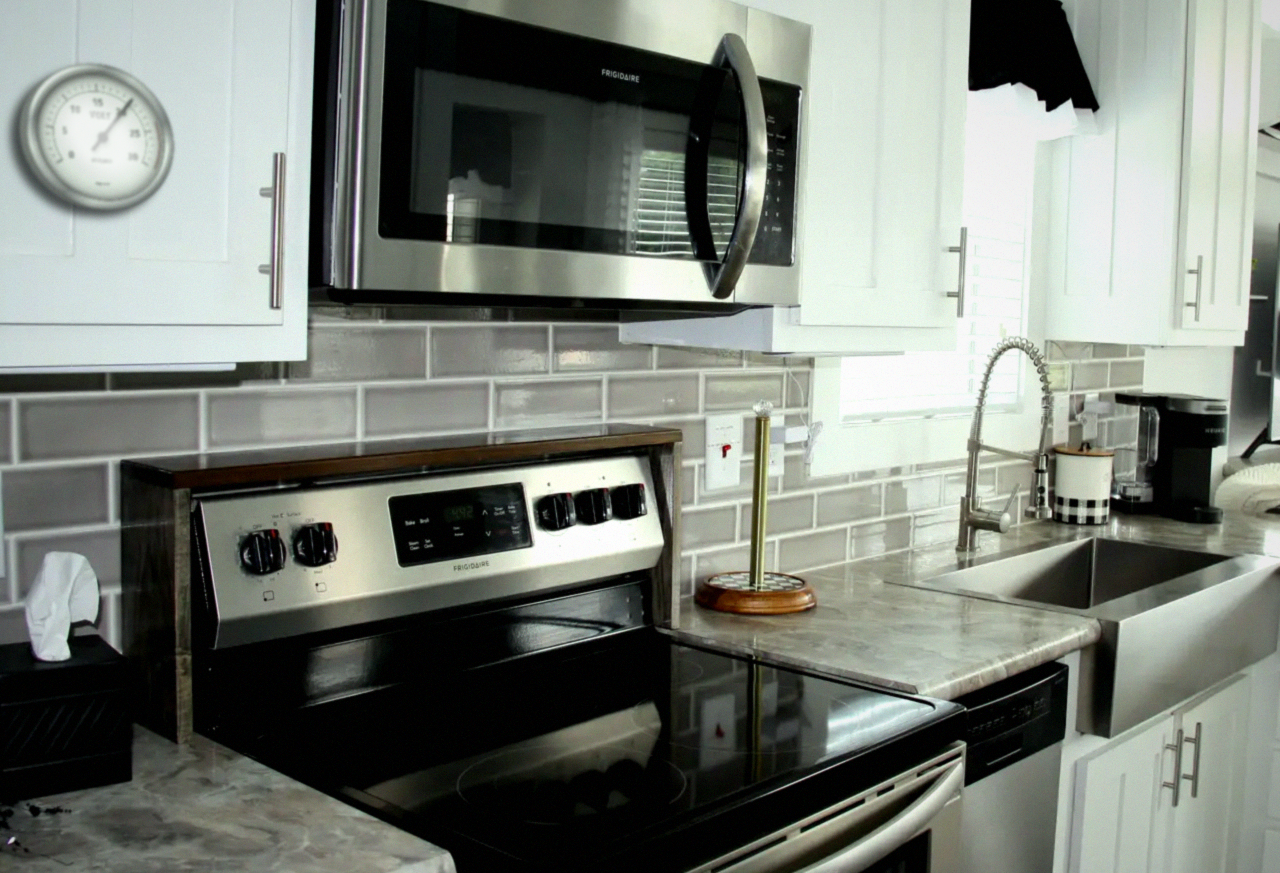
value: {"value": 20, "unit": "V"}
